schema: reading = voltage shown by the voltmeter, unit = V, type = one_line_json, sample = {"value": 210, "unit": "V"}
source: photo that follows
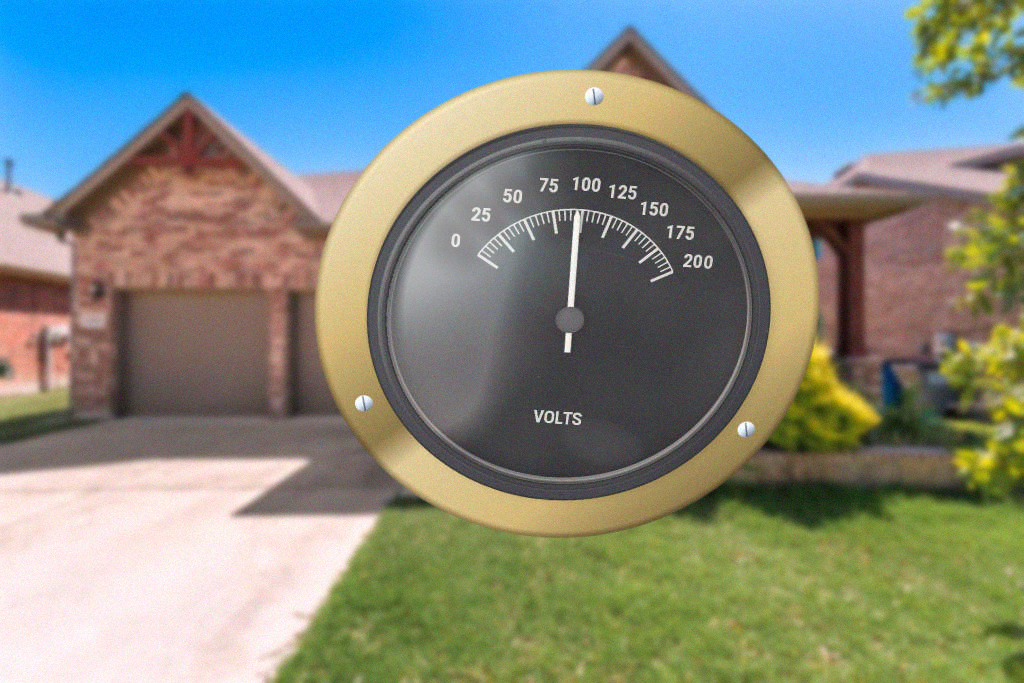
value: {"value": 95, "unit": "V"}
